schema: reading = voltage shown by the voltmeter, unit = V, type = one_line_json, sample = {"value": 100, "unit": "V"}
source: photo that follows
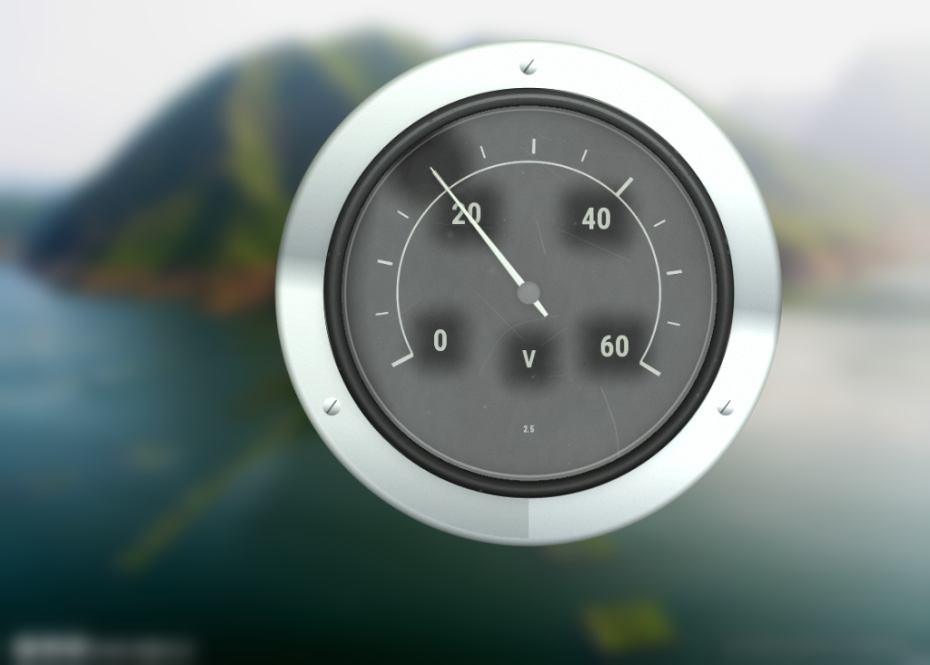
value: {"value": 20, "unit": "V"}
